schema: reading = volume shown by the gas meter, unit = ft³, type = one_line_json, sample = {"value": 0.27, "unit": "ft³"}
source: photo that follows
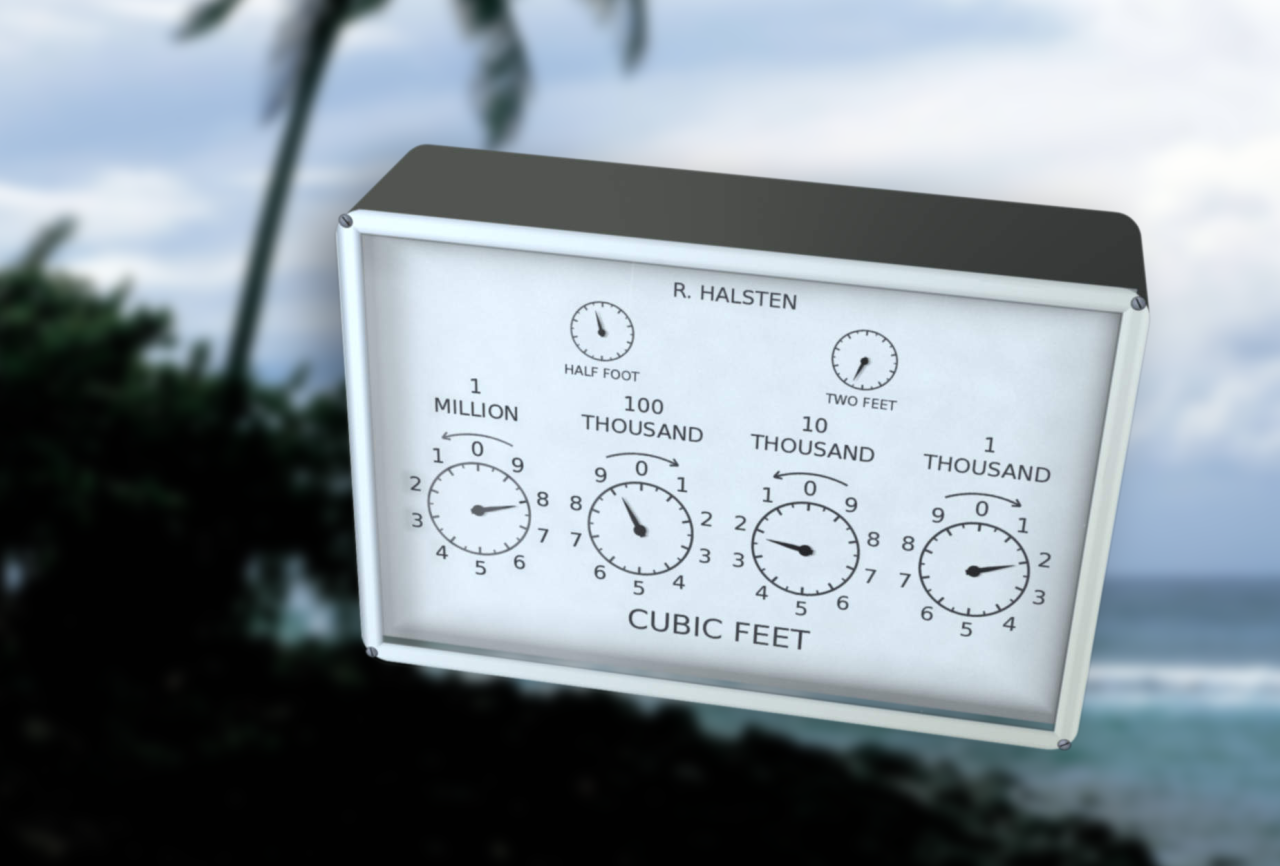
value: {"value": 792200, "unit": "ft³"}
